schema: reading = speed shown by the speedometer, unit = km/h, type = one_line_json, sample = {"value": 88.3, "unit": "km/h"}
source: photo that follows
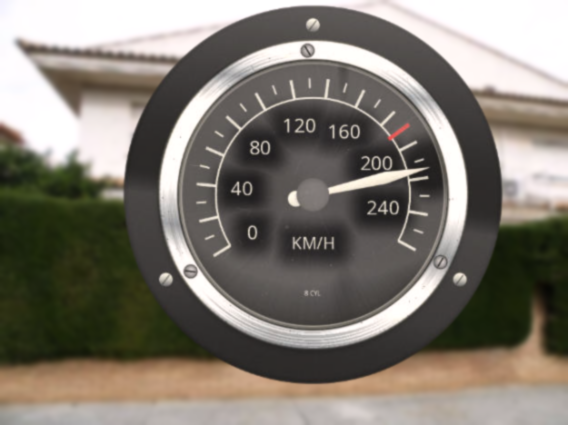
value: {"value": 215, "unit": "km/h"}
